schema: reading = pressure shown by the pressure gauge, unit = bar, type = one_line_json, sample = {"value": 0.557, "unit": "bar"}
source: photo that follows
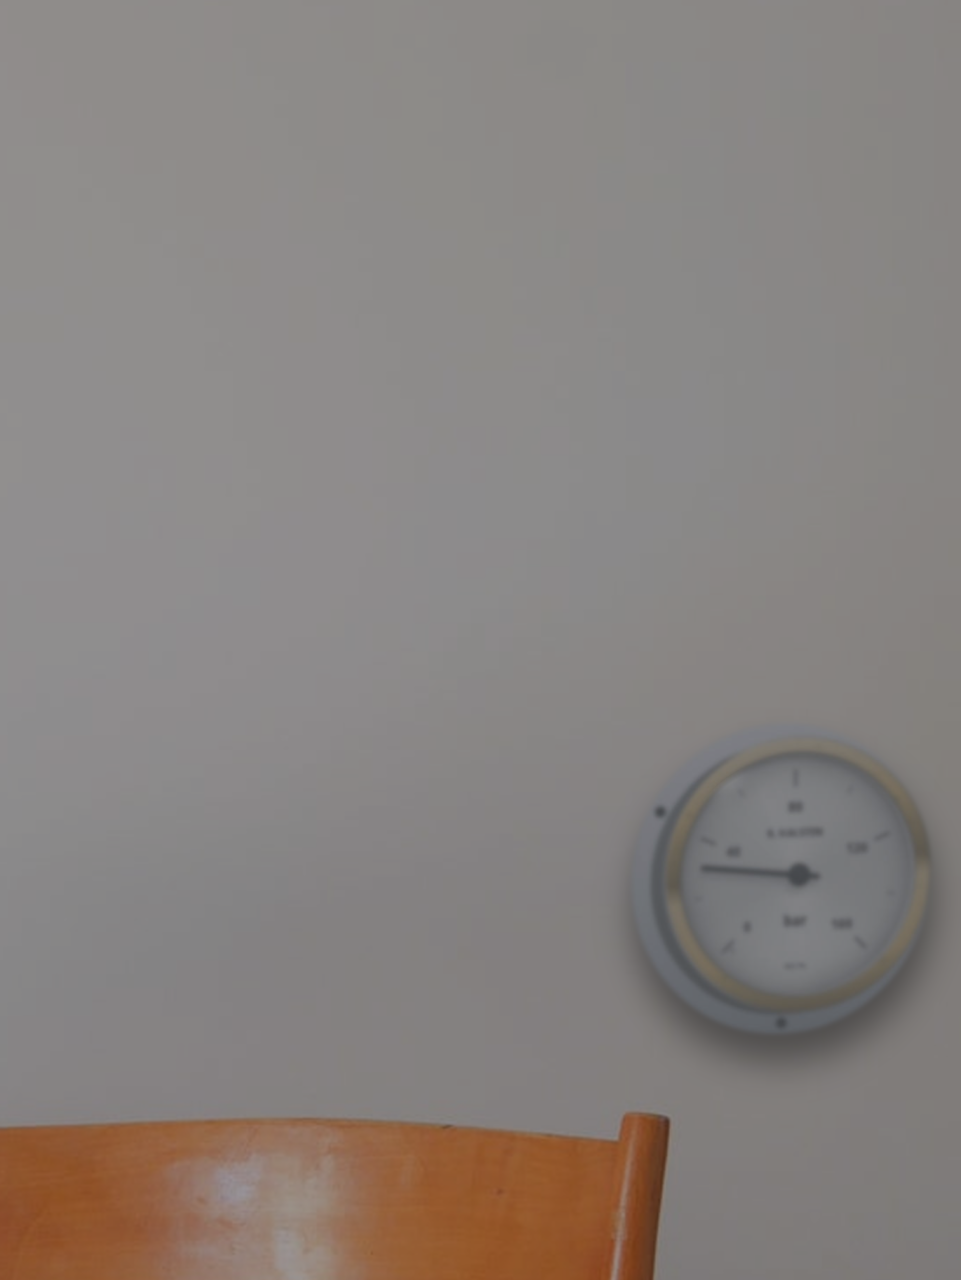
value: {"value": 30, "unit": "bar"}
